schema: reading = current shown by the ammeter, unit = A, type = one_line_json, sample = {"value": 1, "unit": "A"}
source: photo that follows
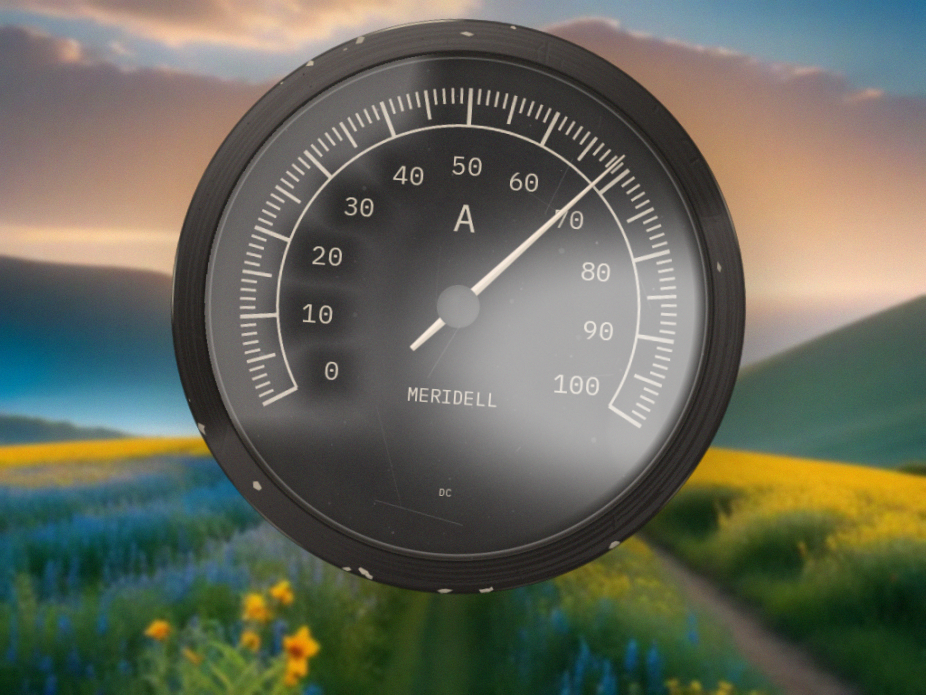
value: {"value": 68.5, "unit": "A"}
